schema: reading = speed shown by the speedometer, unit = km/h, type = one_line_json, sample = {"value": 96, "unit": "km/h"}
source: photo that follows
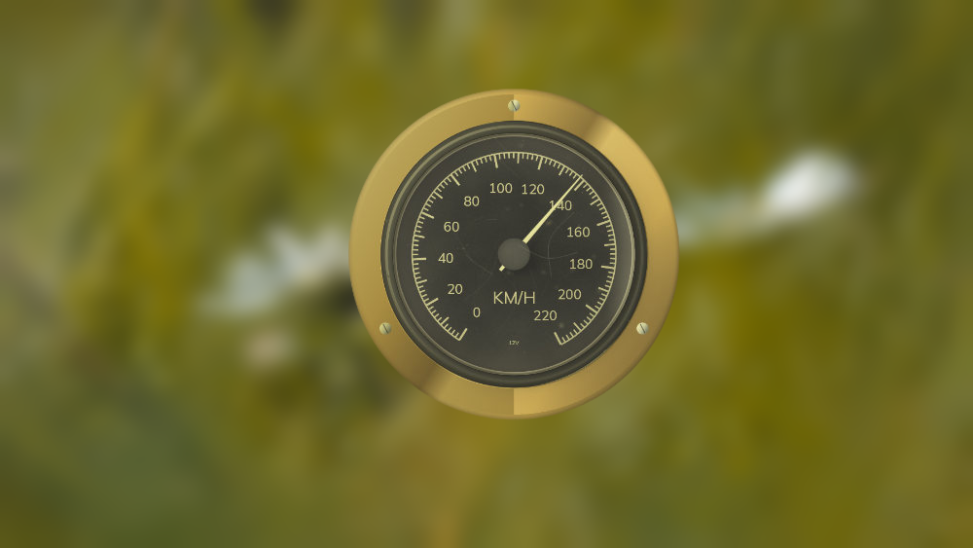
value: {"value": 138, "unit": "km/h"}
